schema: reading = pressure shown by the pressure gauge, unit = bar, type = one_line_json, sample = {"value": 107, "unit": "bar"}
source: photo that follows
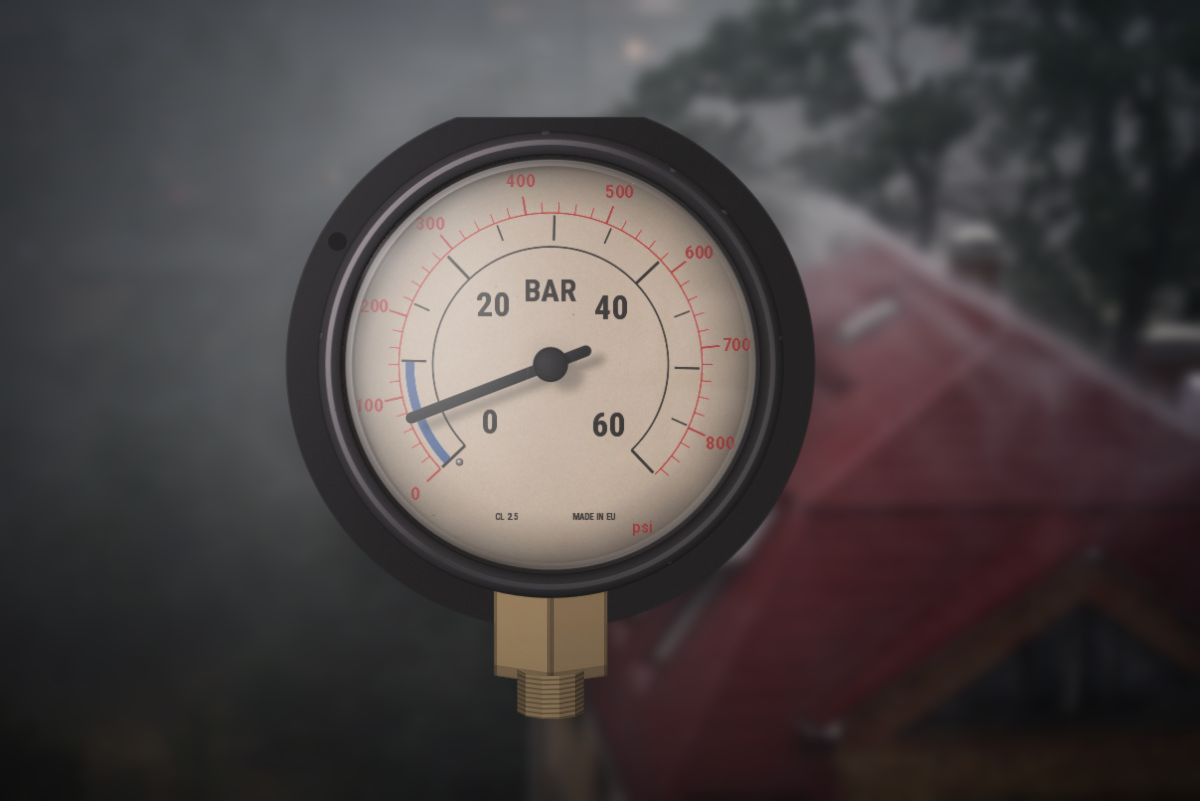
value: {"value": 5, "unit": "bar"}
